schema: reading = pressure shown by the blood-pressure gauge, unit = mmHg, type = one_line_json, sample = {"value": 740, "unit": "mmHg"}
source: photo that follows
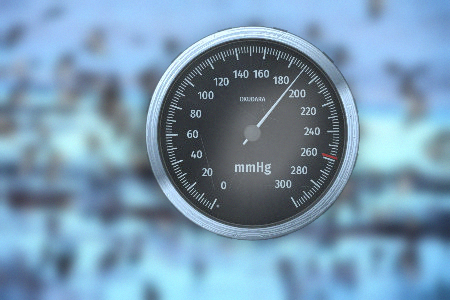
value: {"value": 190, "unit": "mmHg"}
